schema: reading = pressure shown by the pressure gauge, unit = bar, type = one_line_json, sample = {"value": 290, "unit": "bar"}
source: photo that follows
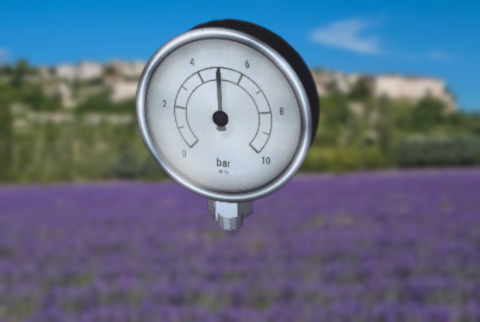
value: {"value": 5, "unit": "bar"}
